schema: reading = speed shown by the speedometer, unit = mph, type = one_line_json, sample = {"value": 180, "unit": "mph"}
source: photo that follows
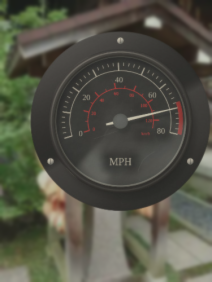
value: {"value": 70, "unit": "mph"}
